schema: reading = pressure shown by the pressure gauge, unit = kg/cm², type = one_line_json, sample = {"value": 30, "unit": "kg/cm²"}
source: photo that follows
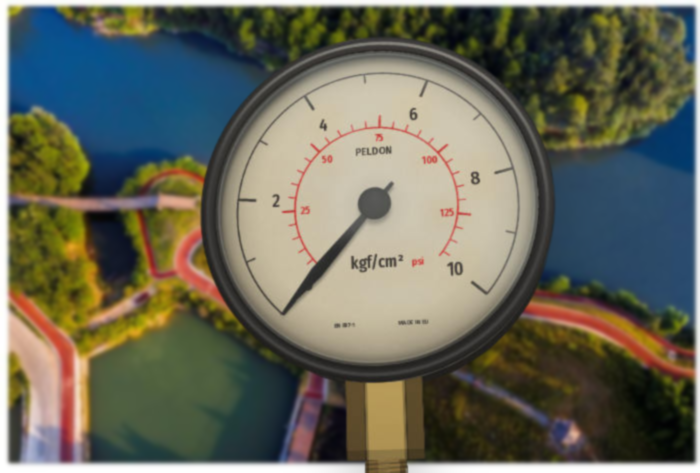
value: {"value": 0, "unit": "kg/cm²"}
